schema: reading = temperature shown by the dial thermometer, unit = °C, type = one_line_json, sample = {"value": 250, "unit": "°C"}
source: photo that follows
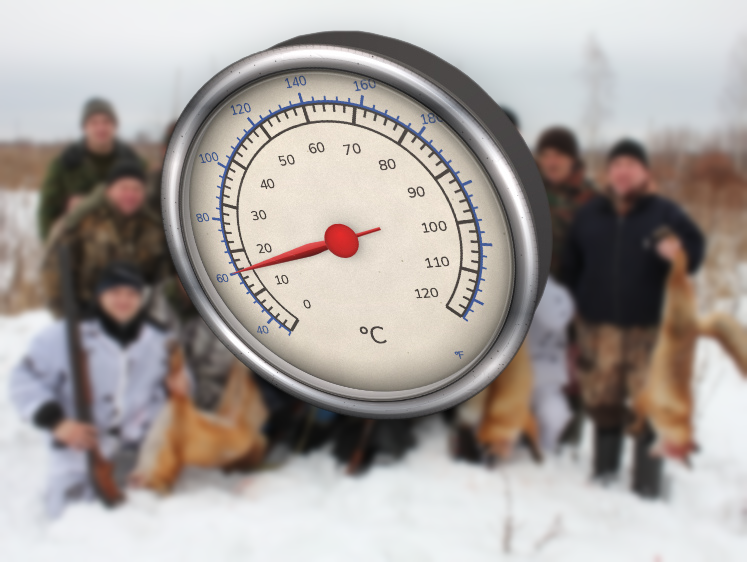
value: {"value": 16, "unit": "°C"}
